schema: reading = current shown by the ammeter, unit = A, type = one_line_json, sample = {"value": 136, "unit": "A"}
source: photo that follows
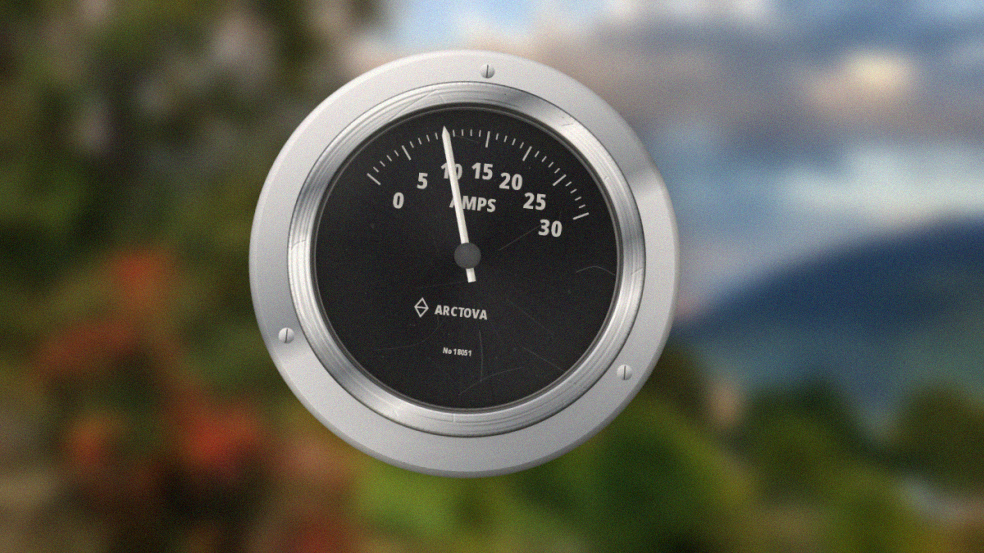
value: {"value": 10, "unit": "A"}
